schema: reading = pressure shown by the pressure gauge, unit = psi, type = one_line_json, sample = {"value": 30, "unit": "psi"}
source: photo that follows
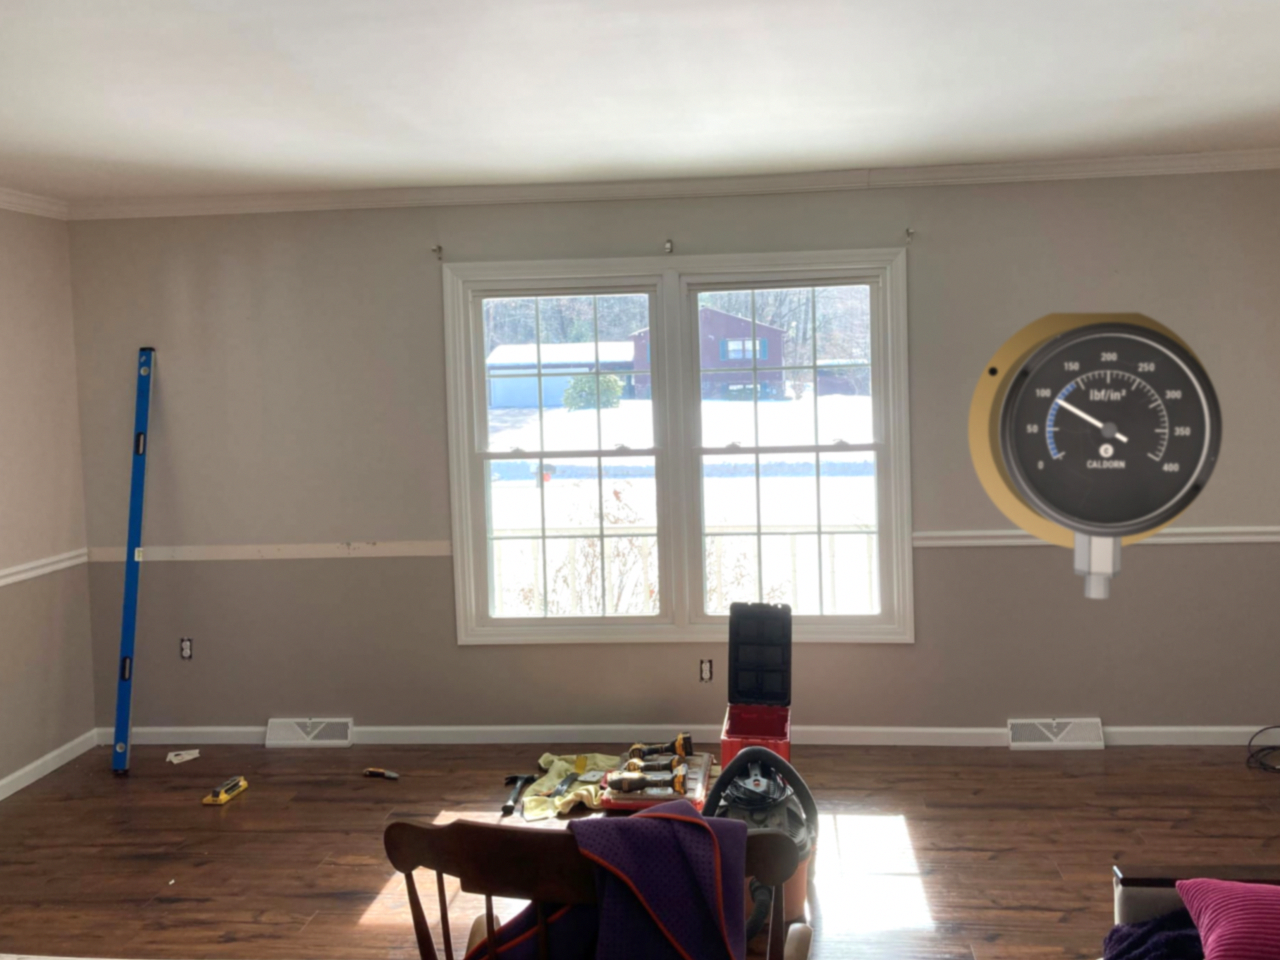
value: {"value": 100, "unit": "psi"}
